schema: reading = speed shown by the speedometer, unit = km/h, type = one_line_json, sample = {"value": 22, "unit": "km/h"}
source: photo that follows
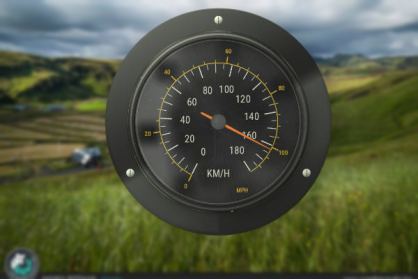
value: {"value": 162.5, "unit": "km/h"}
